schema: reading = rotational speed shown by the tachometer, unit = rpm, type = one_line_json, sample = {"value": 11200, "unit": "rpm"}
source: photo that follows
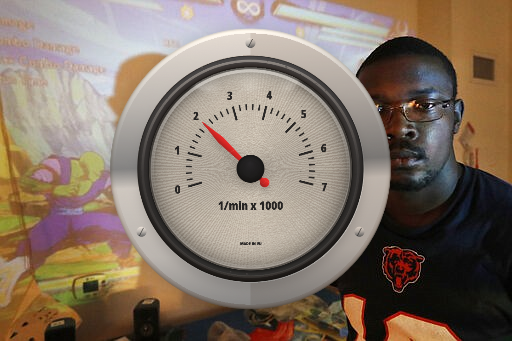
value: {"value": 2000, "unit": "rpm"}
